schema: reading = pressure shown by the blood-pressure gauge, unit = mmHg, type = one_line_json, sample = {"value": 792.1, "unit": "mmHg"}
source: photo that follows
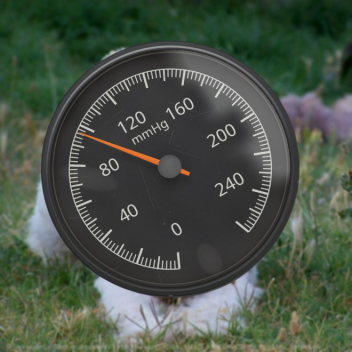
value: {"value": 96, "unit": "mmHg"}
